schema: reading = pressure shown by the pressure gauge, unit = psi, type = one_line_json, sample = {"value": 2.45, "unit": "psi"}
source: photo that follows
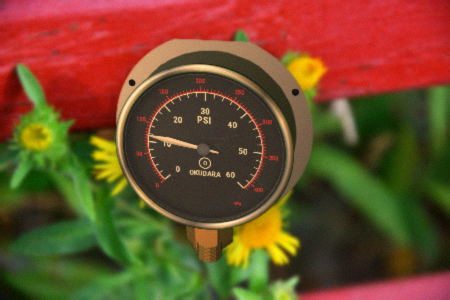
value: {"value": 12, "unit": "psi"}
